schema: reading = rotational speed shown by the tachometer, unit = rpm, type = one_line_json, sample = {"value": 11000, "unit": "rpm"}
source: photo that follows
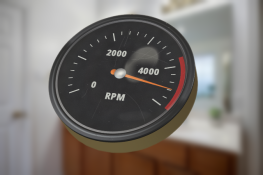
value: {"value": 4600, "unit": "rpm"}
